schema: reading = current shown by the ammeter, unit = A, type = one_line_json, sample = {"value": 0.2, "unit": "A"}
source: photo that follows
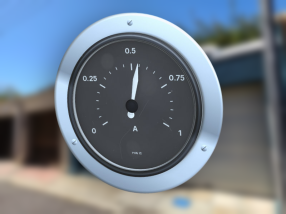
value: {"value": 0.55, "unit": "A"}
